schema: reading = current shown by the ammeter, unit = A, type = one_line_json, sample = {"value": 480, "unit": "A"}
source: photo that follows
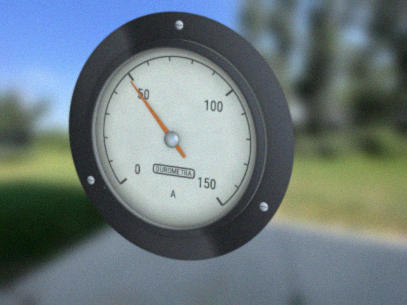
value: {"value": 50, "unit": "A"}
